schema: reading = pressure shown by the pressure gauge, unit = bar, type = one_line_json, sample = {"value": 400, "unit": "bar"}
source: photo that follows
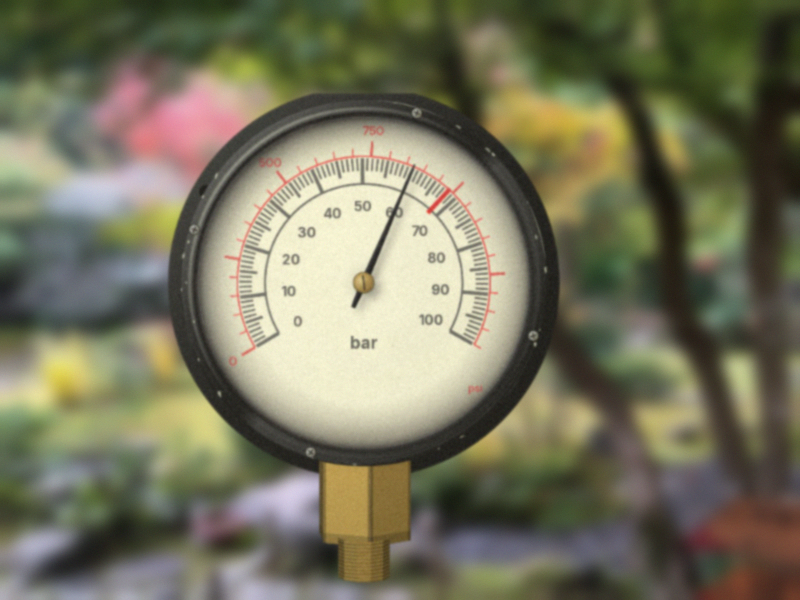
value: {"value": 60, "unit": "bar"}
